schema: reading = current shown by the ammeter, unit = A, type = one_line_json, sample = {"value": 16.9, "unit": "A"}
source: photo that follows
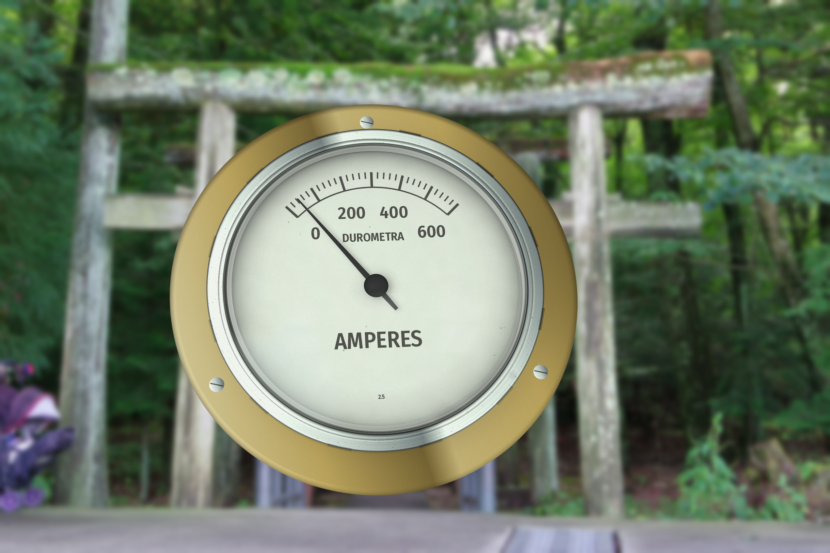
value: {"value": 40, "unit": "A"}
